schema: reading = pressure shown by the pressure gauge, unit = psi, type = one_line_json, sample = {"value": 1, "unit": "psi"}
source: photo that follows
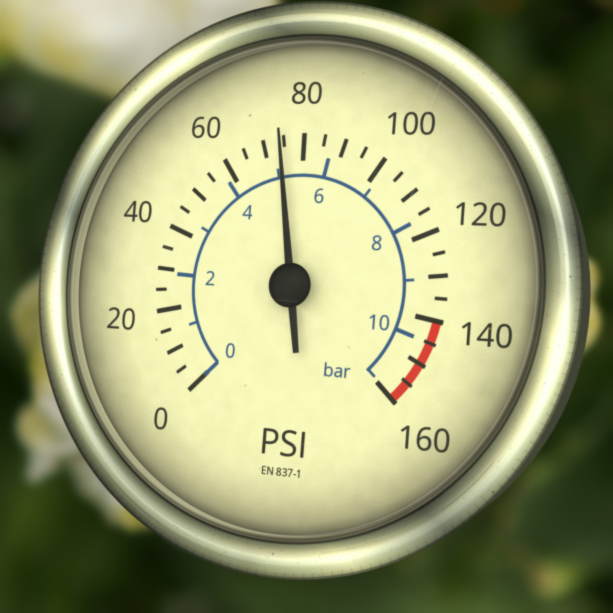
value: {"value": 75, "unit": "psi"}
